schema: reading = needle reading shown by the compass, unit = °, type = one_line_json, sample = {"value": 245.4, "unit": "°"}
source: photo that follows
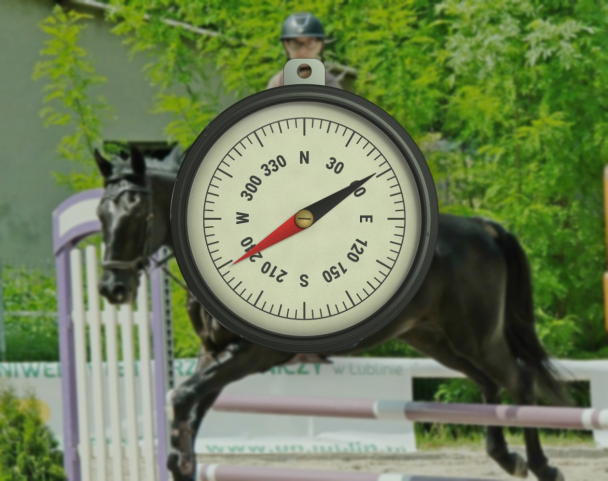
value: {"value": 237.5, "unit": "°"}
